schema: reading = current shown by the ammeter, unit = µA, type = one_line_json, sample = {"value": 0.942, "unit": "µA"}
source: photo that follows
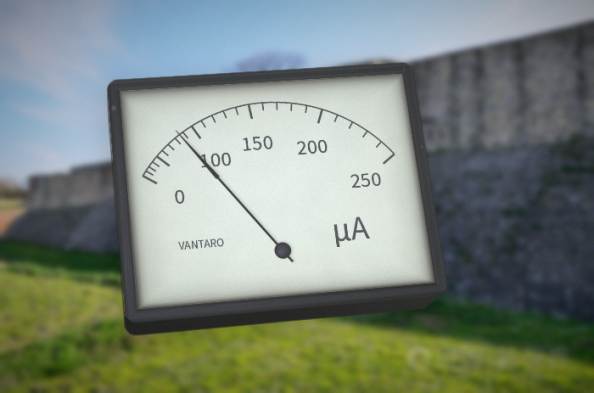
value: {"value": 85, "unit": "µA"}
